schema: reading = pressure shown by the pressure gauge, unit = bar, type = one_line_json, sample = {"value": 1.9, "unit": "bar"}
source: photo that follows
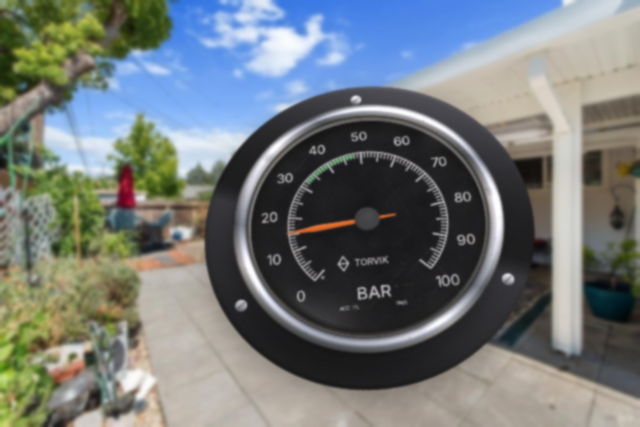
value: {"value": 15, "unit": "bar"}
